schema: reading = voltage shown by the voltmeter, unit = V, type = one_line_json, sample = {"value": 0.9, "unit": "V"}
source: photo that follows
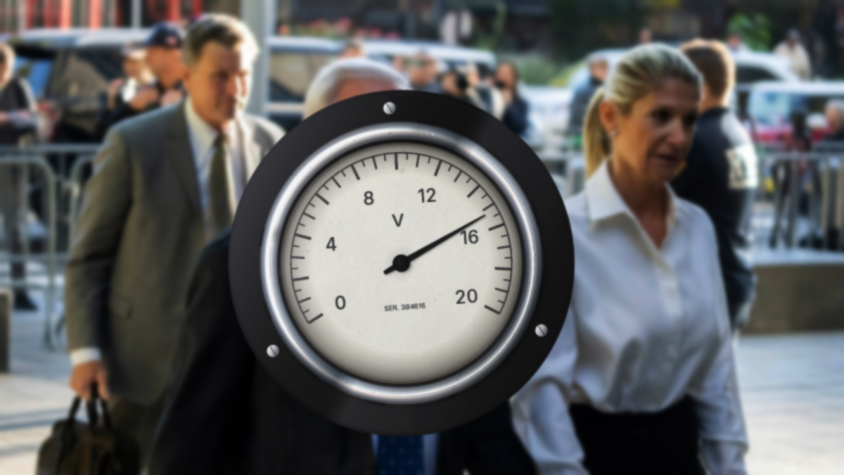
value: {"value": 15.25, "unit": "V"}
